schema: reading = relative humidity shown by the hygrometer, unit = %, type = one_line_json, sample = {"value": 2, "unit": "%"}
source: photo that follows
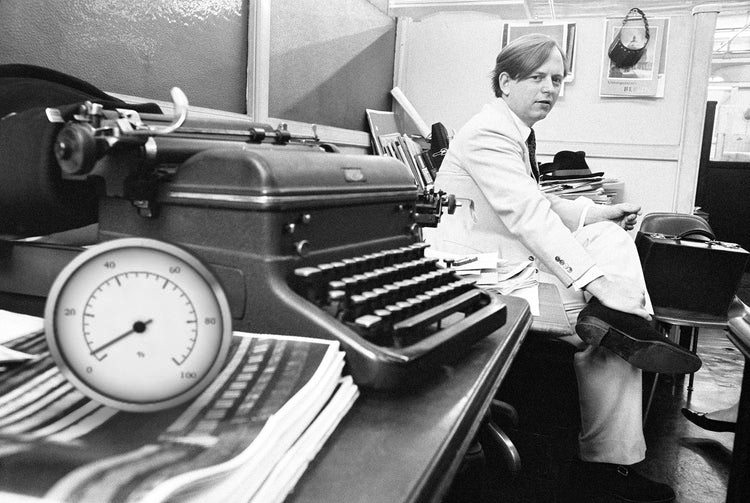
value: {"value": 4, "unit": "%"}
